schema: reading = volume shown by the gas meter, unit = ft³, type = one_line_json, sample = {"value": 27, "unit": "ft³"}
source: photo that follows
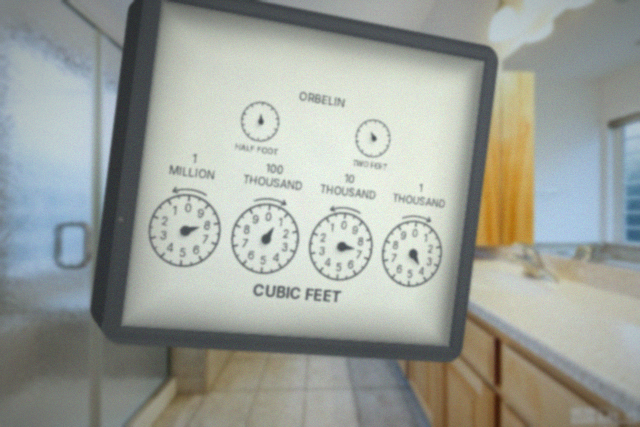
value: {"value": 807400, "unit": "ft³"}
